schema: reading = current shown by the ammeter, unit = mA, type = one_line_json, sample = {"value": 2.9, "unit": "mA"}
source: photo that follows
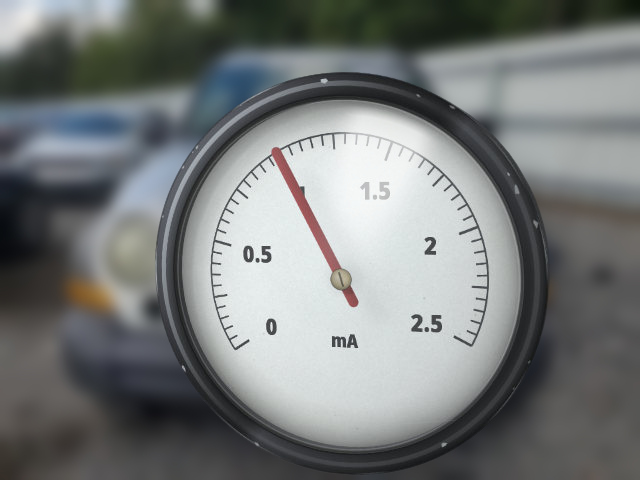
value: {"value": 1, "unit": "mA"}
